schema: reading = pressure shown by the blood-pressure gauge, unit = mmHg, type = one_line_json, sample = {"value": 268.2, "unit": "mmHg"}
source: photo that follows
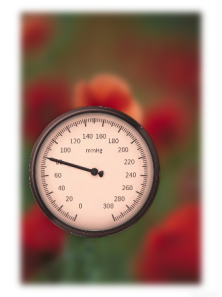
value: {"value": 80, "unit": "mmHg"}
